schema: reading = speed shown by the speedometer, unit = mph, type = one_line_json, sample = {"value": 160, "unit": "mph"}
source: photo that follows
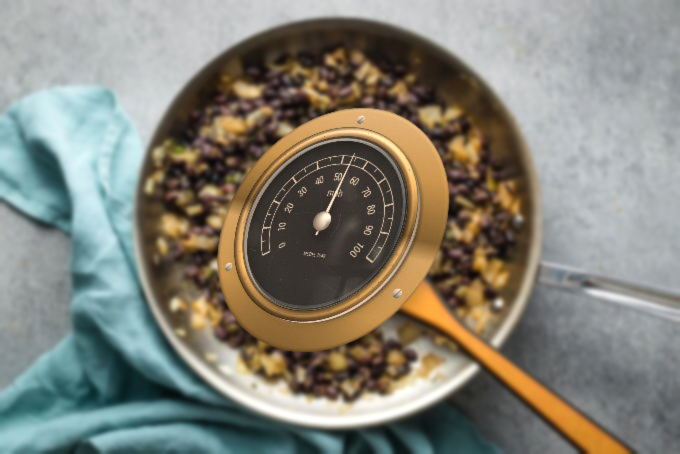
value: {"value": 55, "unit": "mph"}
